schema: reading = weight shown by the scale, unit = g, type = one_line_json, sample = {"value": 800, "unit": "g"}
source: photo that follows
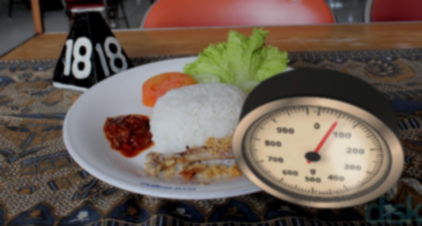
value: {"value": 50, "unit": "g"}
